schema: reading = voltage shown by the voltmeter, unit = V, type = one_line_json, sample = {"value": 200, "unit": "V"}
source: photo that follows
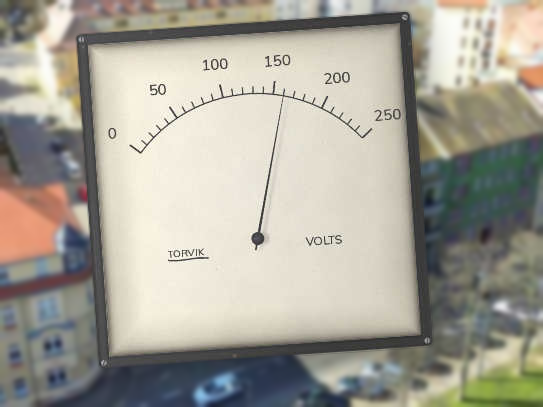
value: {"value": 160, "unit": "V"}
